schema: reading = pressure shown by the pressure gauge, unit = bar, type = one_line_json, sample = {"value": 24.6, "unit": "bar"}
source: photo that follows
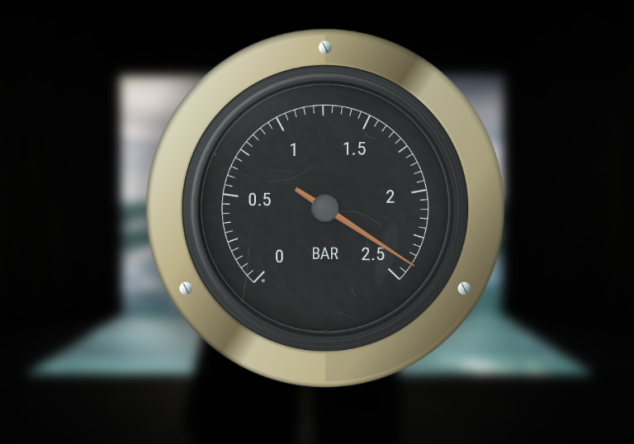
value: {"value": 2.4, "unit": "bar"}
